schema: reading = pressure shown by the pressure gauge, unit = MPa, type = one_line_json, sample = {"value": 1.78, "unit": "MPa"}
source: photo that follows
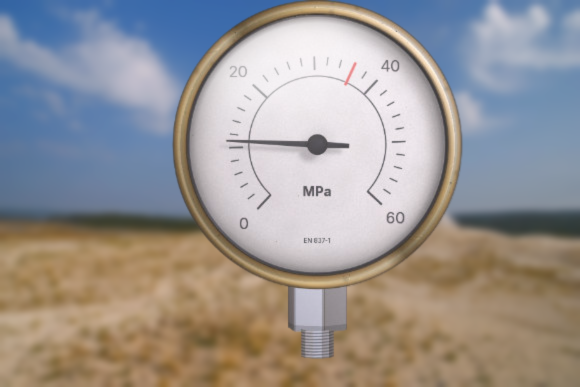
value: {"value": 11, "unit": "MPa"}
